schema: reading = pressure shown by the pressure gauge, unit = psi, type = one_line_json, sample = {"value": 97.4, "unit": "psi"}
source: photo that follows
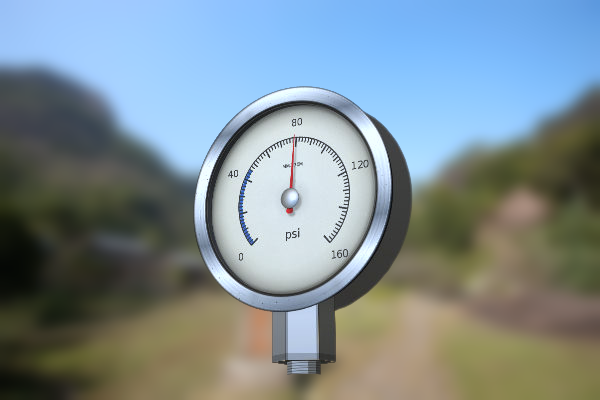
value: {"value": 80, "unit": "psi"}
